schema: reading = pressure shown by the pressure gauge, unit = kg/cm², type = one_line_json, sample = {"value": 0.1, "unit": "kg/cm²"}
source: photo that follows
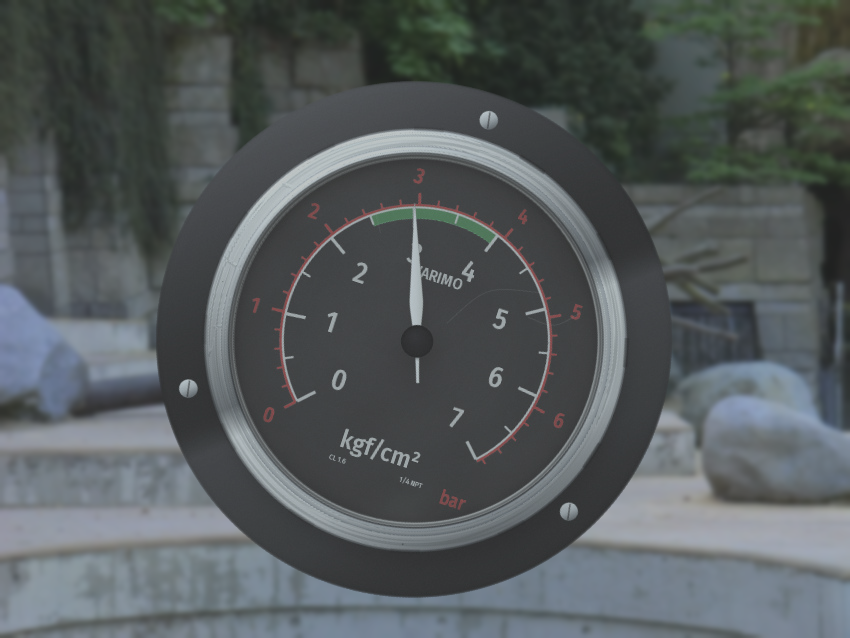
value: {"value": 3, "unit": "kg/cm²"}
